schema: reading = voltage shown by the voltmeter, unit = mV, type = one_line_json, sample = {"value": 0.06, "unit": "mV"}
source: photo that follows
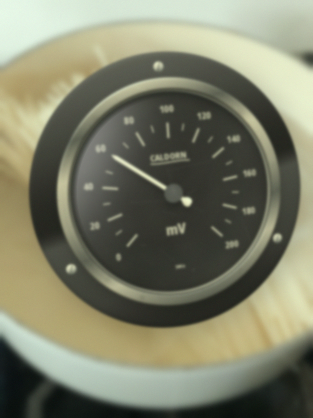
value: {"value": 60, "unit": "mV"}
